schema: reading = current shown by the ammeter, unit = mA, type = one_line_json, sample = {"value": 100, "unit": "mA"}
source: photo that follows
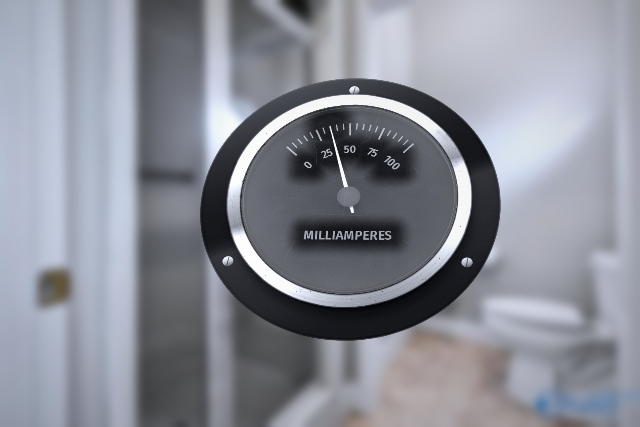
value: {"value": 35, "unit": "mA"}
